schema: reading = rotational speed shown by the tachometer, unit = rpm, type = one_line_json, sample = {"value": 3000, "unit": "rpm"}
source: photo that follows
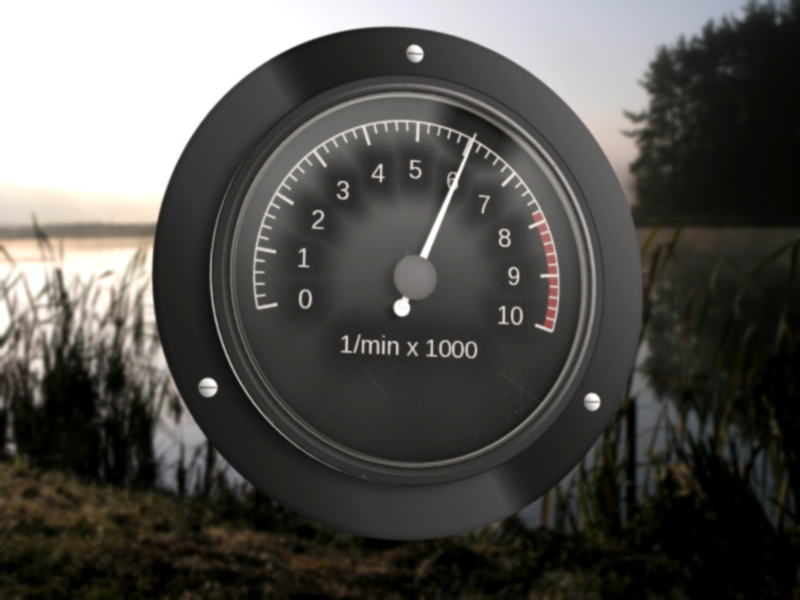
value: {"value": 6000, "unit": "rpm"}
